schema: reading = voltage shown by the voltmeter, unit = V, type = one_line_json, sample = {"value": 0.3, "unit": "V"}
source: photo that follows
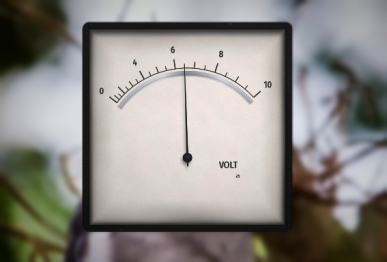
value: {"value": 6.5, "unit": "V"}
